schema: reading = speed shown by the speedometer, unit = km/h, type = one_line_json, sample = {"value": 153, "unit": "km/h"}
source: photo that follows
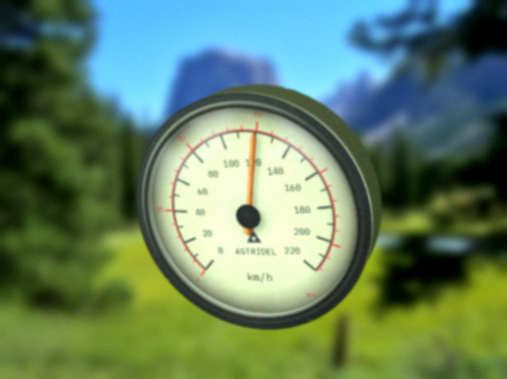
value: {"value": 120, "unit": "km/h"}
